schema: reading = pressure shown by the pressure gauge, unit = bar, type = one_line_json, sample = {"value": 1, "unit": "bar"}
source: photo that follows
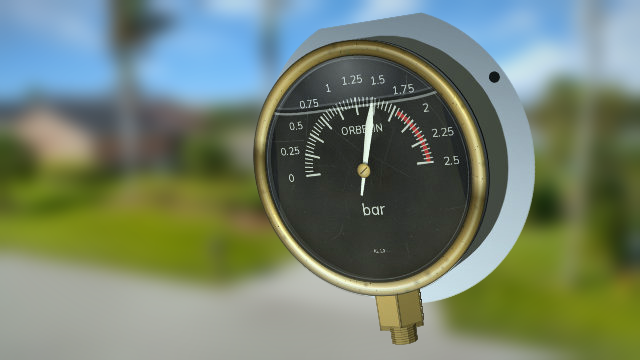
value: {"value": 1.5, "unit": "bar"}
